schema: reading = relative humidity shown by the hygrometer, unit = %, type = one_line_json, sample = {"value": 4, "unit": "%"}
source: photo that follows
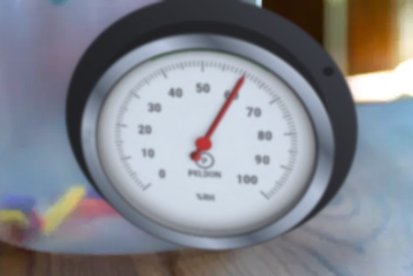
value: {"value": 60, "unit": "%"}
